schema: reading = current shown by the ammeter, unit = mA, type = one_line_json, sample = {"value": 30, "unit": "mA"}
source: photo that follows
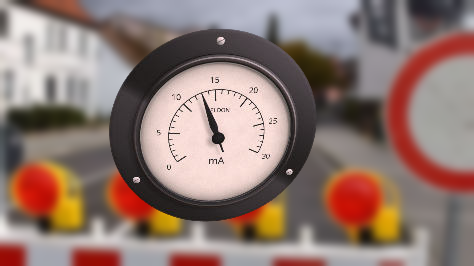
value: {"value": 13, "unit": "mA"}
